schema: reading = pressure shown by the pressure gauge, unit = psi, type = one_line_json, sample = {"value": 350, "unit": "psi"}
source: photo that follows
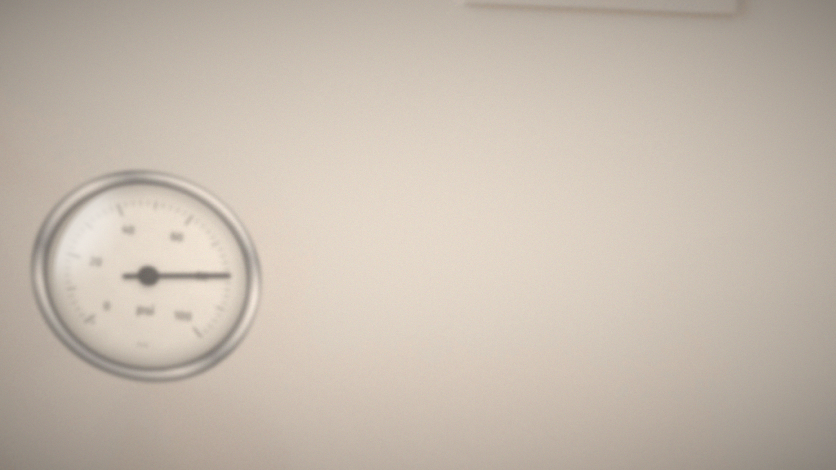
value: {"value": 80, "unit": "psi"}
